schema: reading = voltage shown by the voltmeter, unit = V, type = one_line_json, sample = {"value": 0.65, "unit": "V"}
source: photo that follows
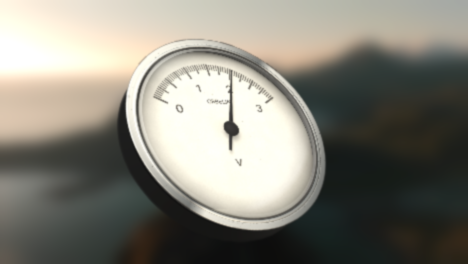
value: {"value": 2, "unit": "V"}
